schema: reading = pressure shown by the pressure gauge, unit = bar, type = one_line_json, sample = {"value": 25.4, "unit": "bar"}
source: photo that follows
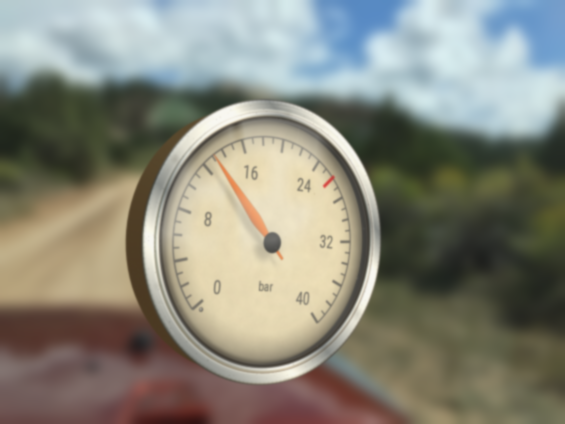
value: {"value": 13, "unit": "bar"}
